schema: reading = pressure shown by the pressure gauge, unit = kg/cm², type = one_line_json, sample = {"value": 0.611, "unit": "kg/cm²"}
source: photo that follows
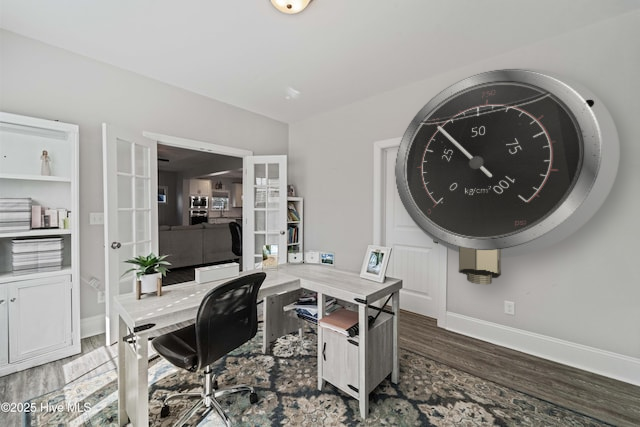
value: {"value": 35, "unit": "kg/cm²"}
